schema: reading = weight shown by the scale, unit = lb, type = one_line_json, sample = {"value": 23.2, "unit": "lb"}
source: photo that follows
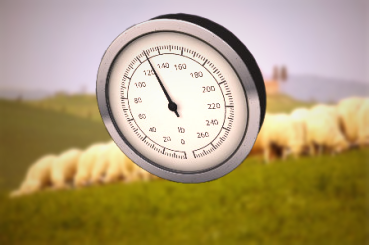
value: {"value": 130, "unit": "lb"}
